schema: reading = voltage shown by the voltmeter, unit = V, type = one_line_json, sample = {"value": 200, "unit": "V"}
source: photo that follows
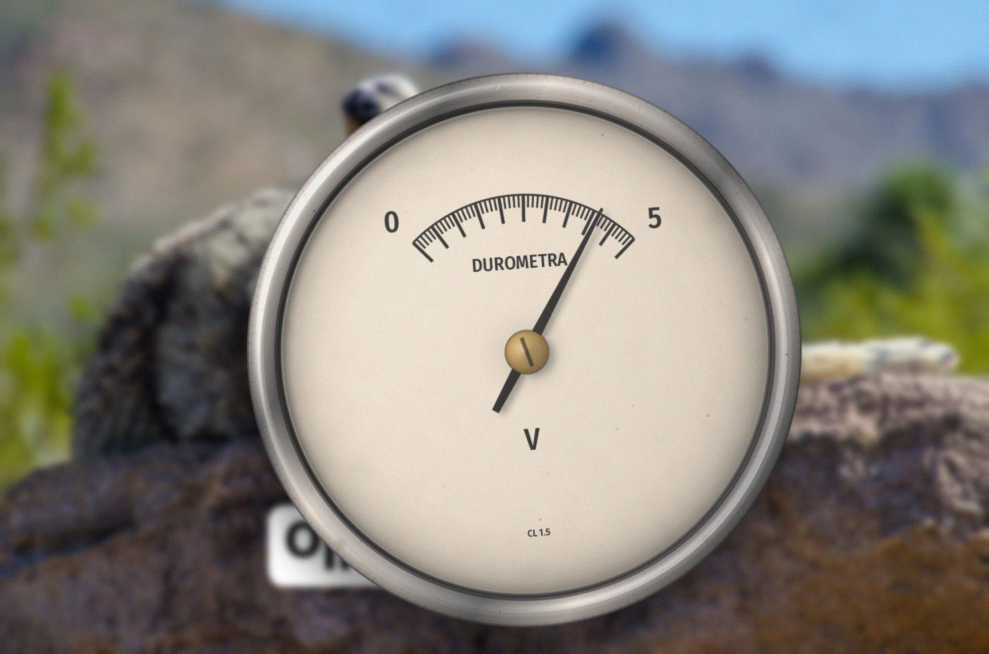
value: {"value": 4.1, "unit": "V"}
